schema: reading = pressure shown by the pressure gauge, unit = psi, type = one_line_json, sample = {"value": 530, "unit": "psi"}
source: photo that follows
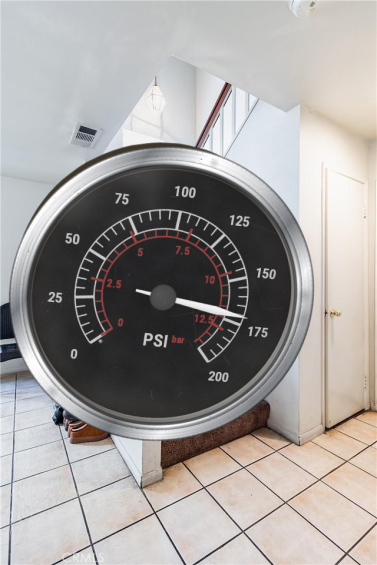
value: {"value": 170, "unit": "psi"}
